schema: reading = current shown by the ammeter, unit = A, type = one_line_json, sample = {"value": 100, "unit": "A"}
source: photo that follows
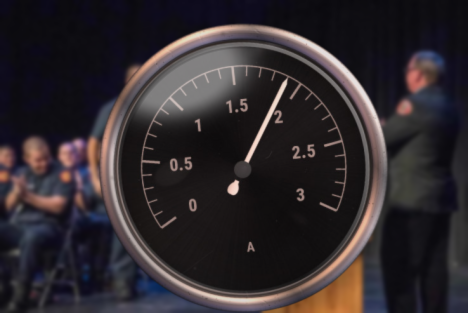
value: {"value": 1.9, "unit": "A"}
